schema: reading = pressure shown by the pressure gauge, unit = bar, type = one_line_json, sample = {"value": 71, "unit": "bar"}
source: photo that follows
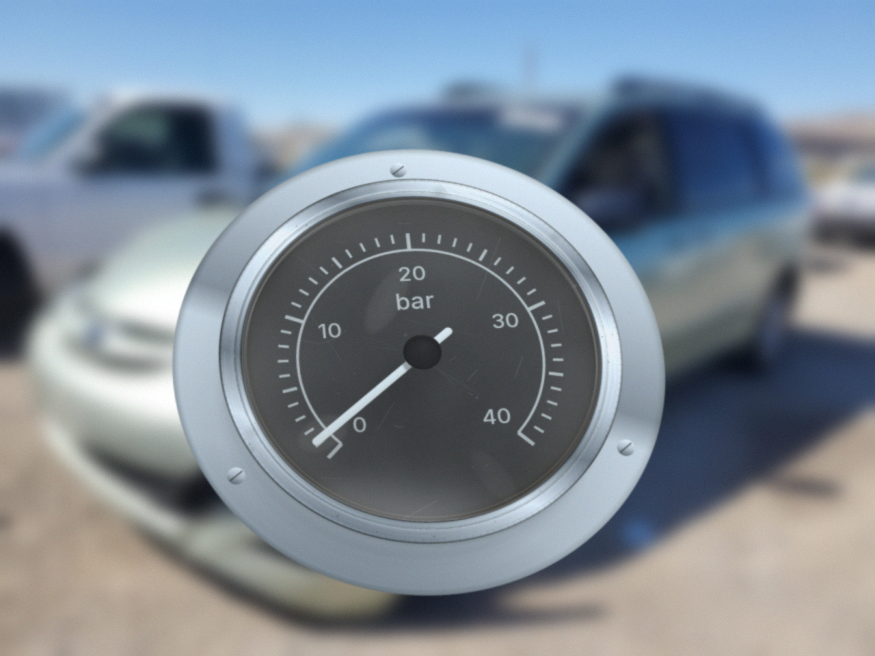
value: {"value": 1, "unit": "bar"}
